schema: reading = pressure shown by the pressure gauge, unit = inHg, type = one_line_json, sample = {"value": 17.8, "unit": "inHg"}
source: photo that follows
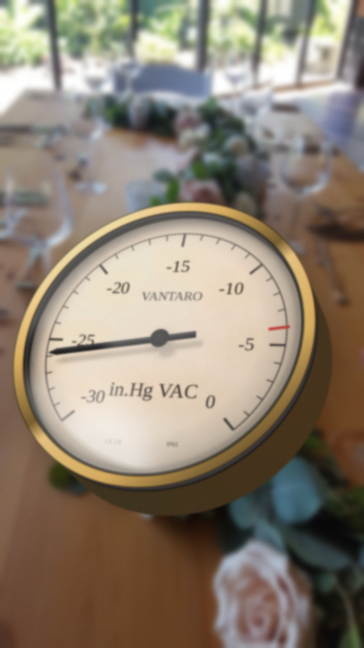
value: {"value": -26, "unit": "inHg"}
